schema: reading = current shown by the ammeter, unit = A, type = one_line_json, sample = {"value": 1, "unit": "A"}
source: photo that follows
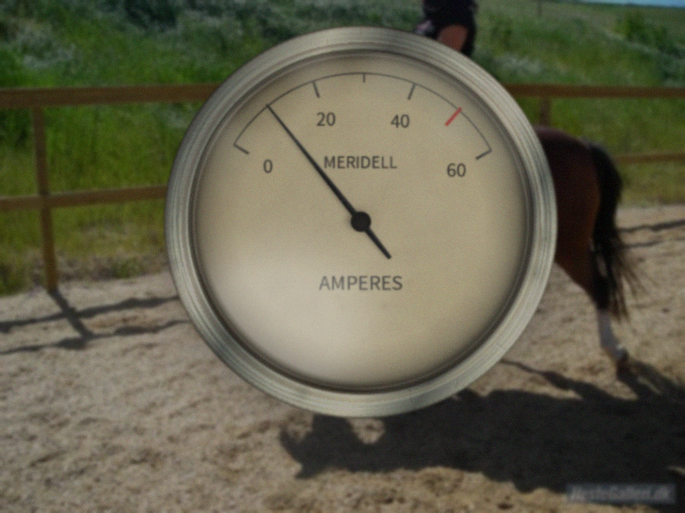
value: {"value": 10, "unit": "A"}
